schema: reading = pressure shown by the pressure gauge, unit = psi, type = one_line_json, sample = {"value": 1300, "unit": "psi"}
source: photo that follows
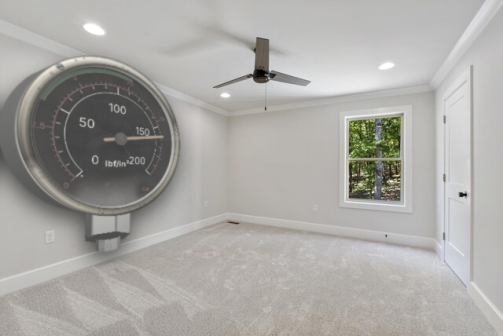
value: {"value": 160, "unit": "psi"}
